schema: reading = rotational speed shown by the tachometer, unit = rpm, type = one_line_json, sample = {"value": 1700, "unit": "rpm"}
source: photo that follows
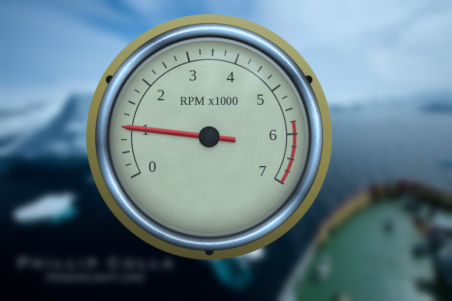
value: {"value": 1000, "unit": "rpm"}
